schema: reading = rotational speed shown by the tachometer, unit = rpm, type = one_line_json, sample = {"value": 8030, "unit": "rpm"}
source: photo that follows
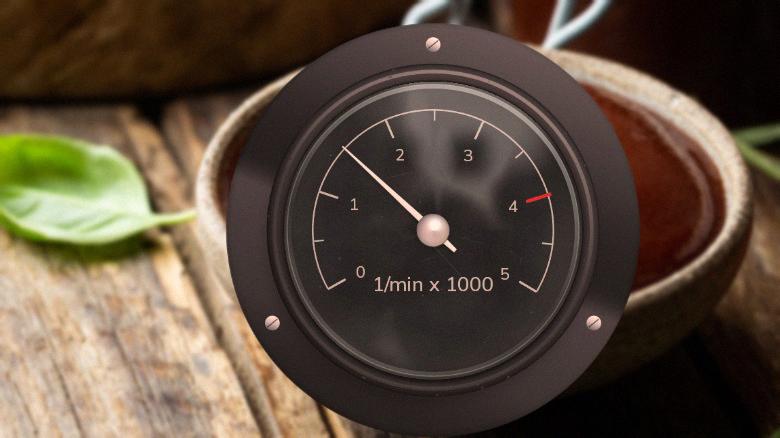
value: {"value": 1500, "unit": "rpm"}
